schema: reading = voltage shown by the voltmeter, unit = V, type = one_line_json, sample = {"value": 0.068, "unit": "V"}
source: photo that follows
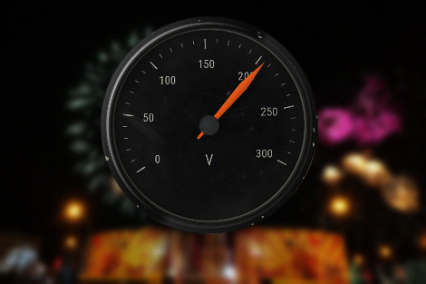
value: {"value": 205, "unit": "V"}
